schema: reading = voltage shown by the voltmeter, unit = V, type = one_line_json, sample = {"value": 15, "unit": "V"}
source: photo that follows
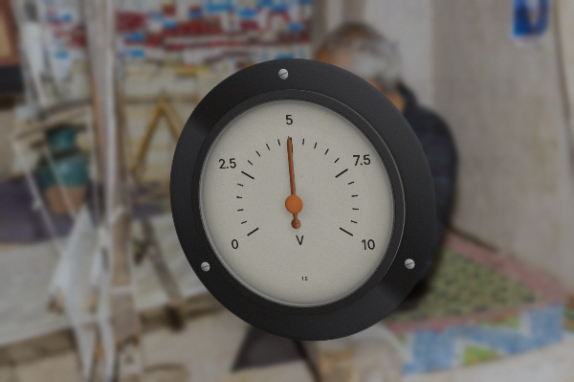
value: {"value": 5, "unit": "V"}
